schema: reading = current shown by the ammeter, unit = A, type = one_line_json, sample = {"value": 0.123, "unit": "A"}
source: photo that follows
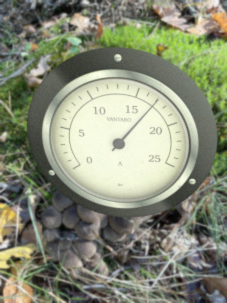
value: {"value": 17, "unit": "A"}
